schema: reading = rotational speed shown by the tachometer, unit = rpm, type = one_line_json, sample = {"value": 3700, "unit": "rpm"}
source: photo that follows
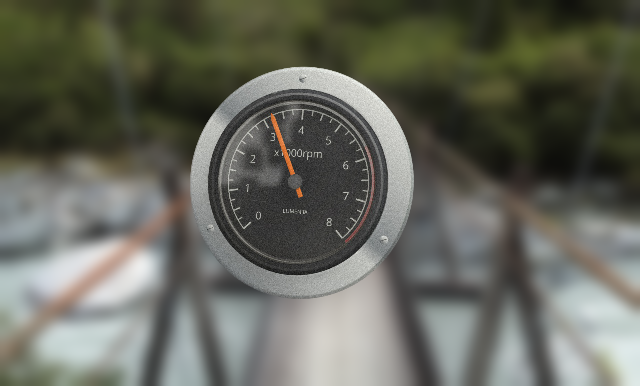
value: {"value": 3250, "unit": "rpm"}
